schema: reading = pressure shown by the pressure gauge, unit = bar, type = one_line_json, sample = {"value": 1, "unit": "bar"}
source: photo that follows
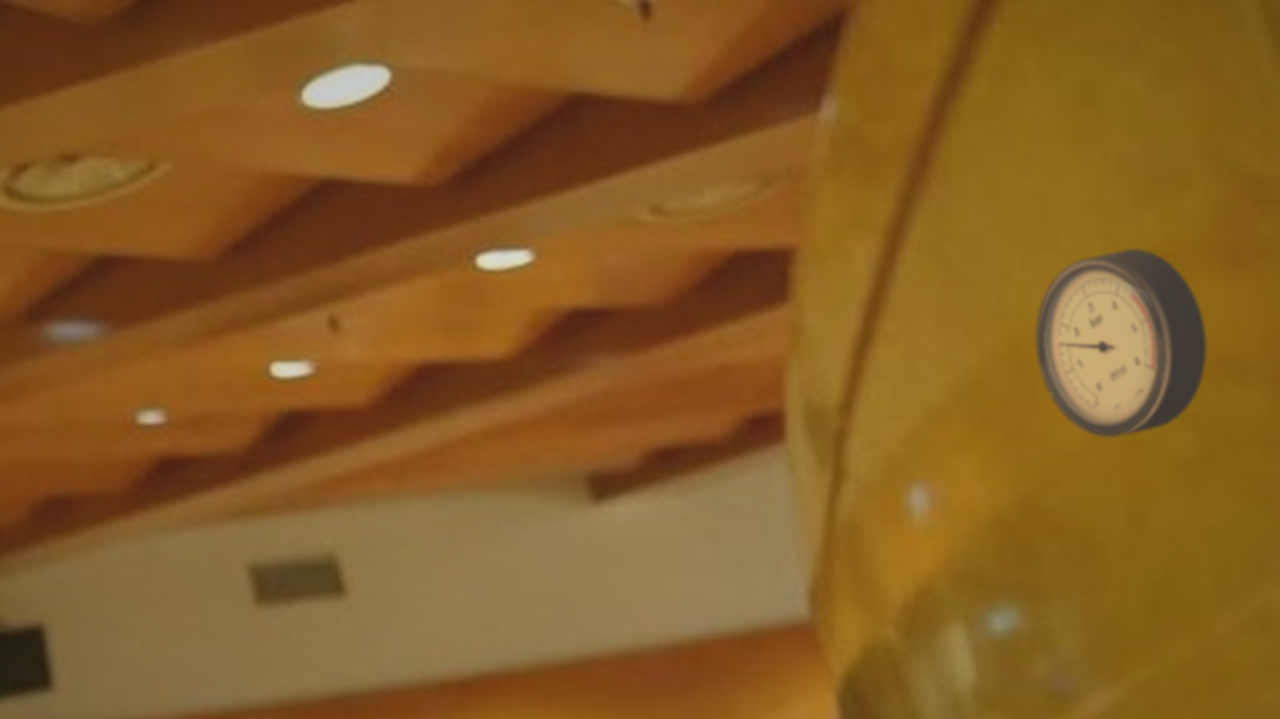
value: {"value": 1.6, "unit": "bar"}
